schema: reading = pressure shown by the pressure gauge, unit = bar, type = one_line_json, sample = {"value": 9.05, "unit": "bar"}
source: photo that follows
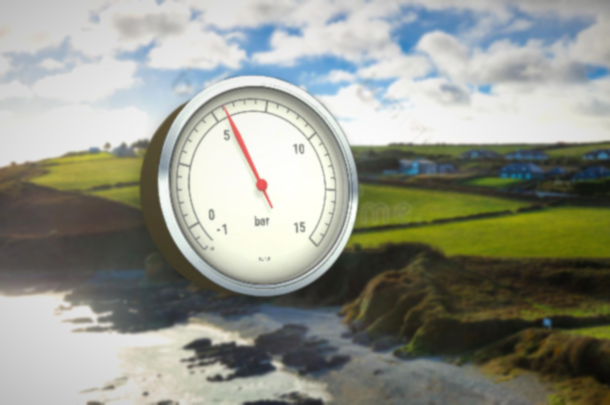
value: {"value": 5.5, "unit": "bar"}
